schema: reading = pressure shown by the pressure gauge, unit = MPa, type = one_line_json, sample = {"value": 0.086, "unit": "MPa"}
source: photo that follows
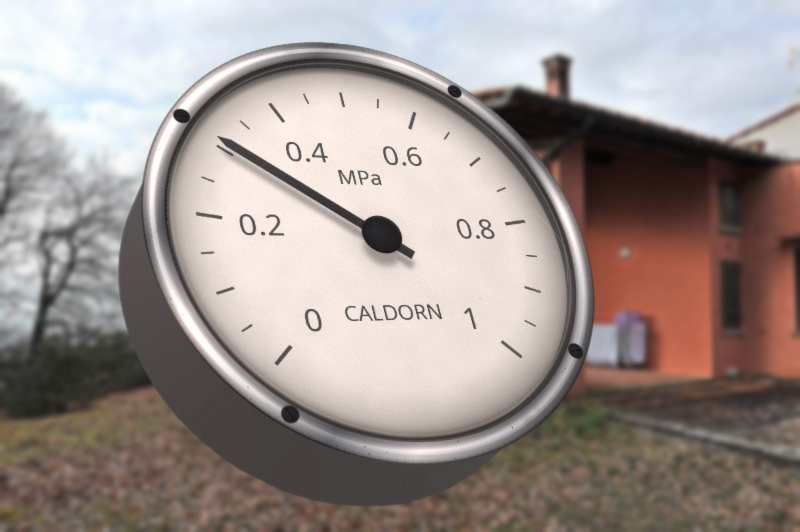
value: {"value": 0.3, "unit": "MPa"}
